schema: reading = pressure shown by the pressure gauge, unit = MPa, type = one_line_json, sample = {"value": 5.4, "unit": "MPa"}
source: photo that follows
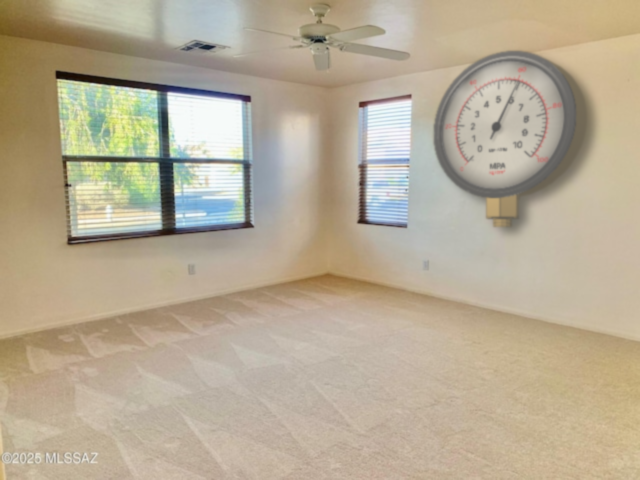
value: {"value": 6, "unit": "MPa"}
